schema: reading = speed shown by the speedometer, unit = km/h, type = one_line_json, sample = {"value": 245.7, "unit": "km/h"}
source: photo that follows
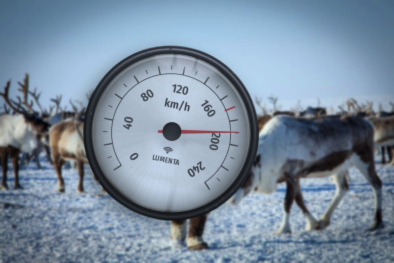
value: {"value": 190, "unit": "km/h"}
